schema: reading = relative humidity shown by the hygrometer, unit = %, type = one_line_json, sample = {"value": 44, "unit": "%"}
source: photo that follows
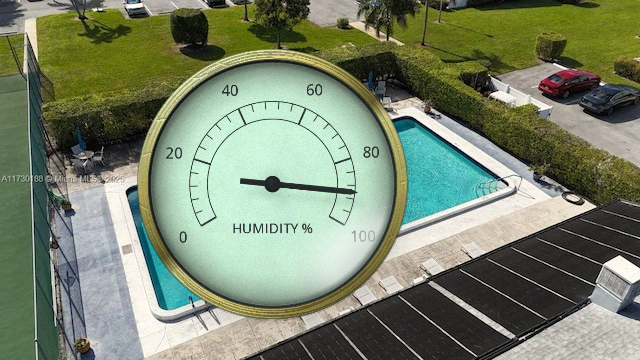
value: {"value": 90, "unit": "%"}
